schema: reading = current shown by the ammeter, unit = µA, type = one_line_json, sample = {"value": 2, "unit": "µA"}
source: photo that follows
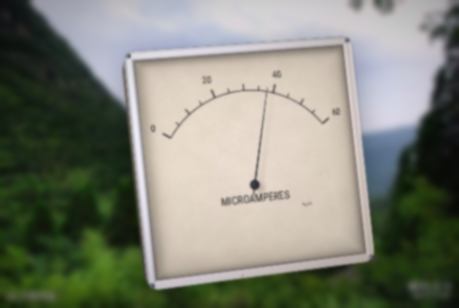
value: {"value": 37.5, "unit": "µA"}
